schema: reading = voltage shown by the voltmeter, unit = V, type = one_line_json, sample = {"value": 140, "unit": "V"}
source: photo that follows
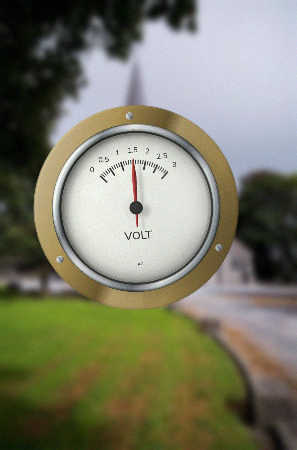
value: {"value": 1.5, "unit": "V"}
